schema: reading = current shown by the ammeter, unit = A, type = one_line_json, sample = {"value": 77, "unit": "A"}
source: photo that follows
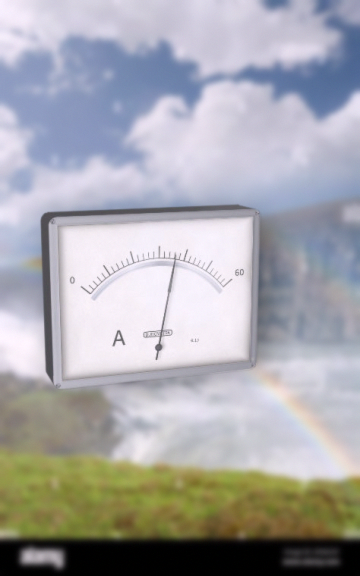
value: {"value": 36, "unit": "A"}
